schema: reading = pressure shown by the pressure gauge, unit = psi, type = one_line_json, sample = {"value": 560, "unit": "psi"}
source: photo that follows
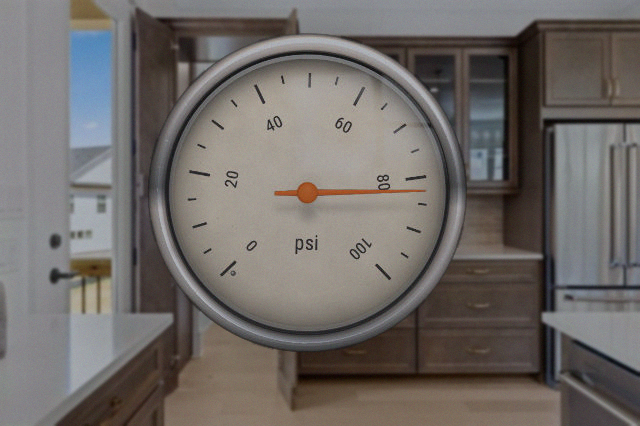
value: {"value": 82.5, "unit": "psi"}
